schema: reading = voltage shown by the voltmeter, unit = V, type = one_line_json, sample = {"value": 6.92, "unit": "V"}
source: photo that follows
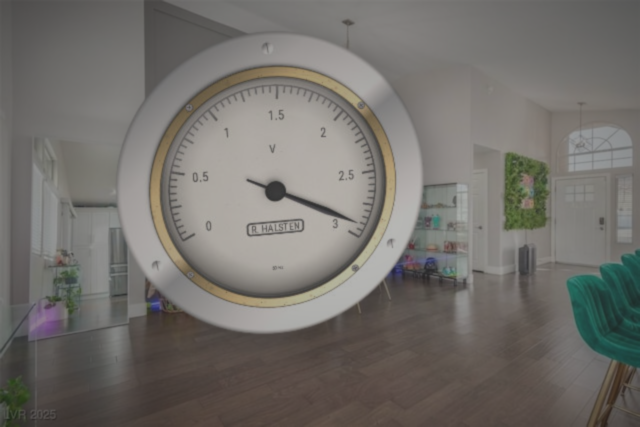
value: {"value": 2.9, "unit": "V"}
